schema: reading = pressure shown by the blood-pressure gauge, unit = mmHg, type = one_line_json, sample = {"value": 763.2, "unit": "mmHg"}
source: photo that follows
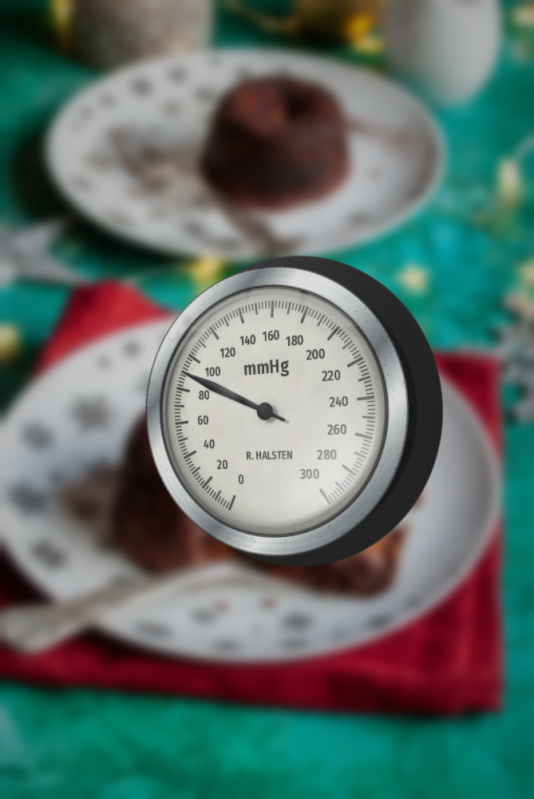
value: {"value": 90, "unit": "mmHg"}
